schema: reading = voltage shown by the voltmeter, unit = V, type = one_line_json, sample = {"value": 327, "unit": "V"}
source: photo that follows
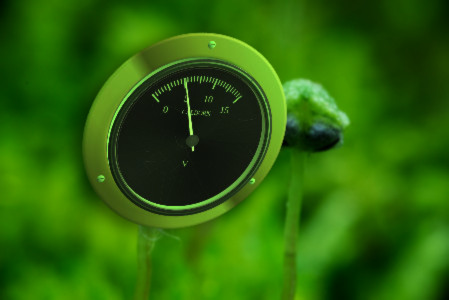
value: {"value": 5, "unit": "V"}
